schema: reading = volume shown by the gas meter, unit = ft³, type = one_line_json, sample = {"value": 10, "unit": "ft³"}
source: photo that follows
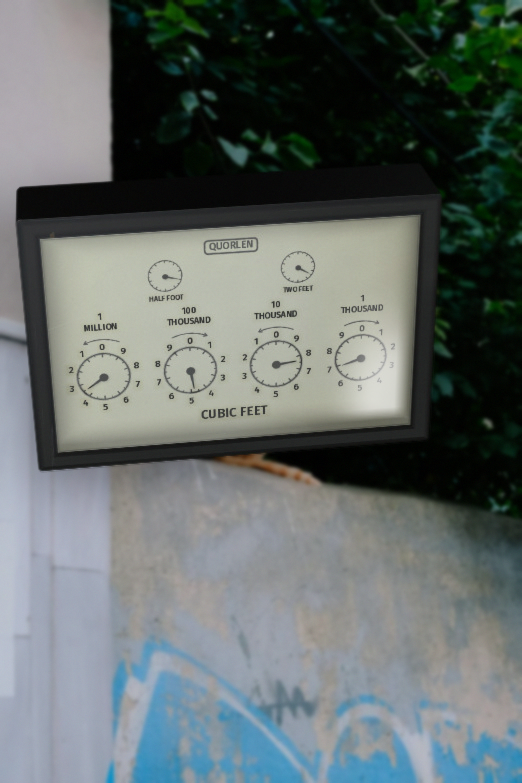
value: {"value": 347700, "unit": "ft³"}
